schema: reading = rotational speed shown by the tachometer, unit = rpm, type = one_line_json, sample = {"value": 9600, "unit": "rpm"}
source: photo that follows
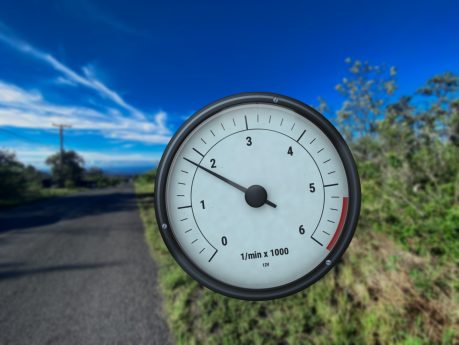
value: {"value": 1800, "unit": "rpm"}
